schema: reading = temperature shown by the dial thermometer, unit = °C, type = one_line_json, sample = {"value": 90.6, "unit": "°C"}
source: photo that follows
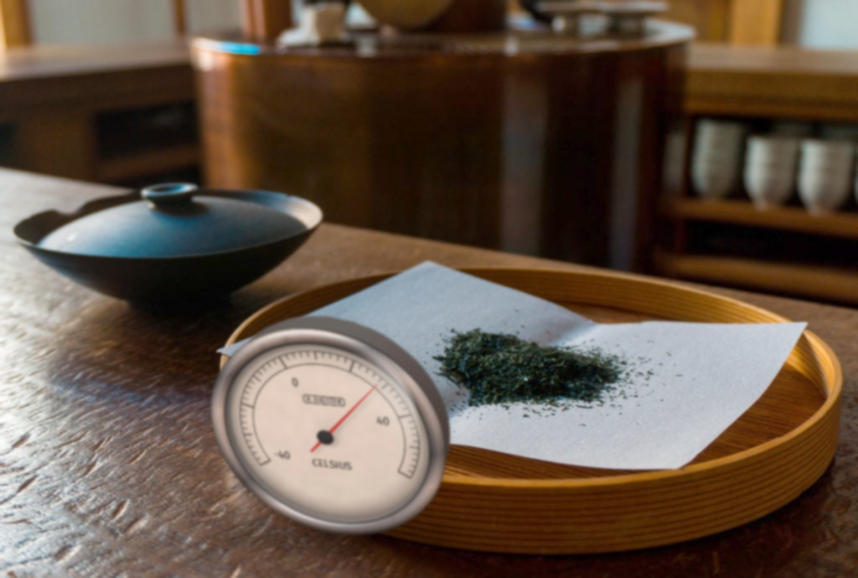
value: {"value": 28, "unit": "°C"}
